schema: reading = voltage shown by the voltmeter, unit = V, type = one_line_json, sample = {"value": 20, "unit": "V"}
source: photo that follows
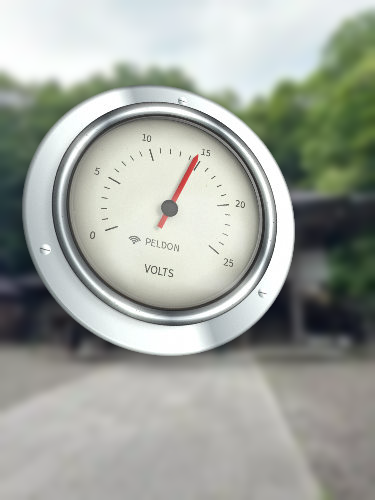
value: {"value": 14.5, "unit": "V"}
